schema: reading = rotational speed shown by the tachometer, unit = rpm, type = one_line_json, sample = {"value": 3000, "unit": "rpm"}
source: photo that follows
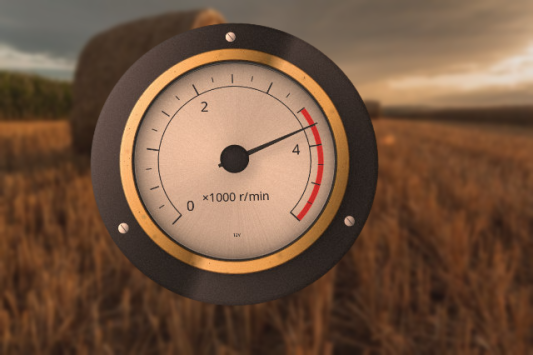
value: {"value": 3750, "unit": "rpm"}
